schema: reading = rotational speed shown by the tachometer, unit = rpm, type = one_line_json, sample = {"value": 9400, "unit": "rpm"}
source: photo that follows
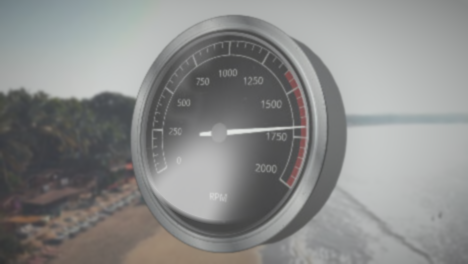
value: {"value": 1700, "unit": "rpm"}
